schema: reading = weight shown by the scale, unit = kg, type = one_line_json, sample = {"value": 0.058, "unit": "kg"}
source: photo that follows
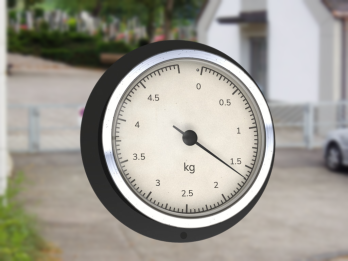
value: {"value": 1.65, "unit": "kg"}
